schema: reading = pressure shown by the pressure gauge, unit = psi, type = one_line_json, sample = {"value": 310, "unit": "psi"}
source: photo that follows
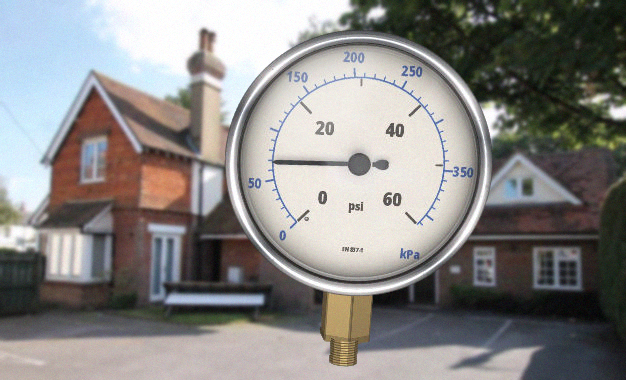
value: {"value": 10, "unit": "psi"}
